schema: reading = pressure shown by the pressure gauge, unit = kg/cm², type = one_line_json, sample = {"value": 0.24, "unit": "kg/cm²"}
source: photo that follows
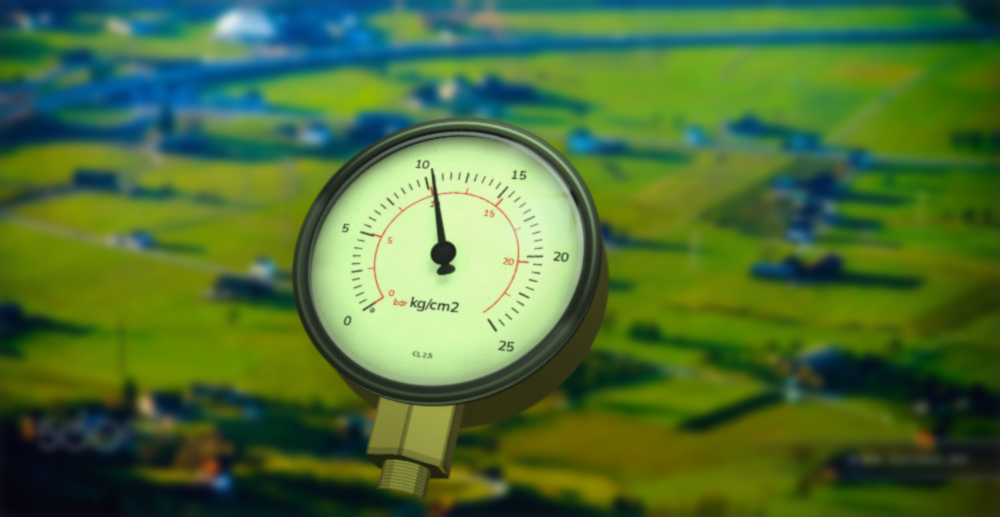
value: {"value": 10.5, "unit": "kg/cm²"}
